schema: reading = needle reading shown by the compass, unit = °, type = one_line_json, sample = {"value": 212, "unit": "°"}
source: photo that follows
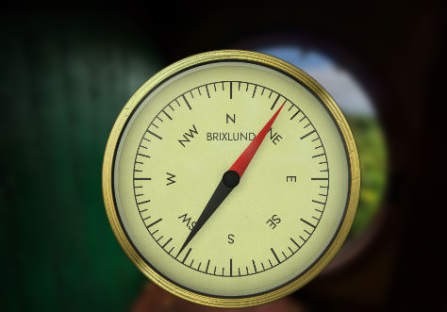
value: {"value": 35, "unit": "°"}
